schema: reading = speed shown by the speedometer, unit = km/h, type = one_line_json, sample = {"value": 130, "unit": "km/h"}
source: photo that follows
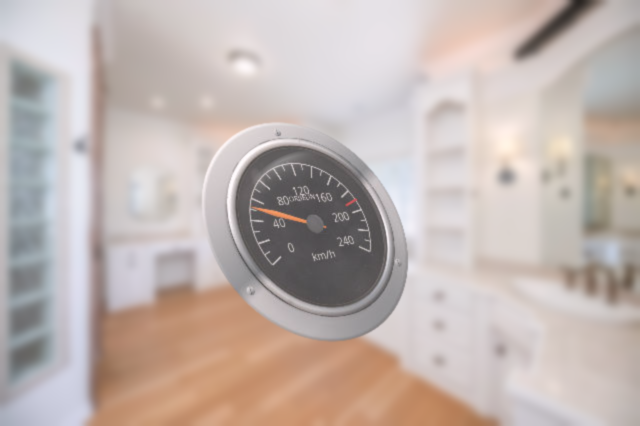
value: {"value": 50, "unit": "km/h"}
